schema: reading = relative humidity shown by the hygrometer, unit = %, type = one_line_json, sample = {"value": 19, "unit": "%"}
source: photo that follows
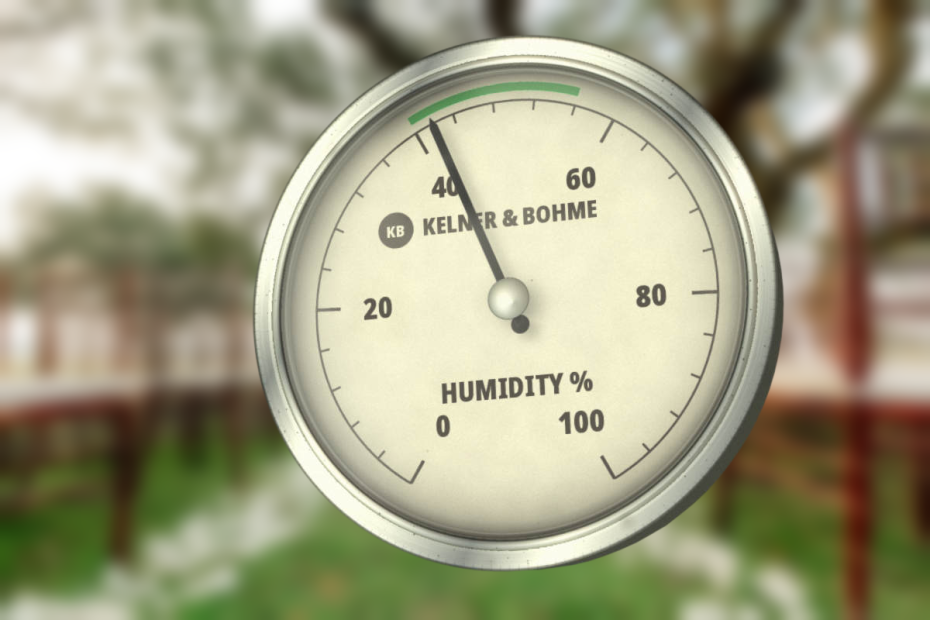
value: {"value": 42, "unit": "%"}
